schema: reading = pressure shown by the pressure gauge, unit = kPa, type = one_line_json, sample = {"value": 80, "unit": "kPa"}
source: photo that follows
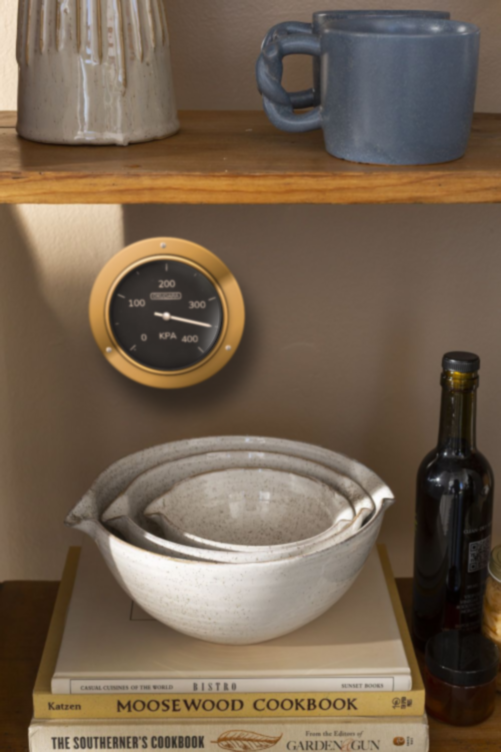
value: {"value": 350, "unit": "kPa"}
